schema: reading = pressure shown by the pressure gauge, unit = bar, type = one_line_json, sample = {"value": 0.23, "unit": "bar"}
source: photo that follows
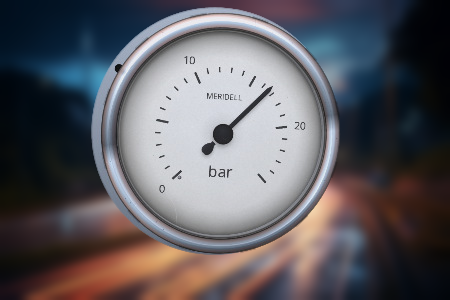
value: {"value": 16.5, "unit": "bar"}
